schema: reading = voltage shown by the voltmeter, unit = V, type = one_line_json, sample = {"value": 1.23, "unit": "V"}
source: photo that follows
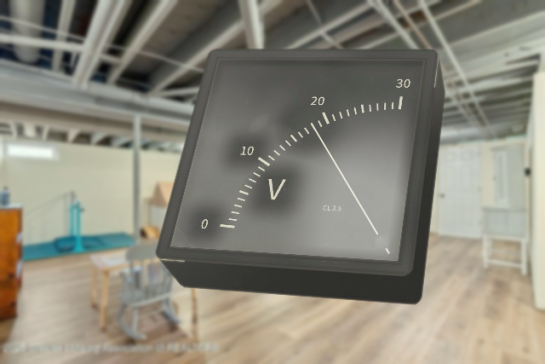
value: {"value": 18, "unit": "V"}
